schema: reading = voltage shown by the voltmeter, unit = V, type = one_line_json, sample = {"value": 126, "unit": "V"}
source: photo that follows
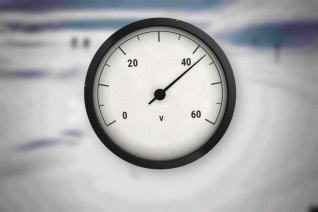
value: {"value": 42.5, "unit": "V"}
